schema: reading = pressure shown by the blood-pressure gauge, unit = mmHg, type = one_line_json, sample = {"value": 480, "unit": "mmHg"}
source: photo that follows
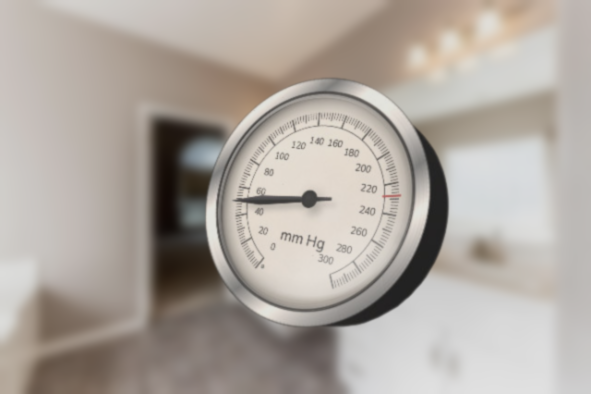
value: {"value": 50, "unit": "mmHg"}
